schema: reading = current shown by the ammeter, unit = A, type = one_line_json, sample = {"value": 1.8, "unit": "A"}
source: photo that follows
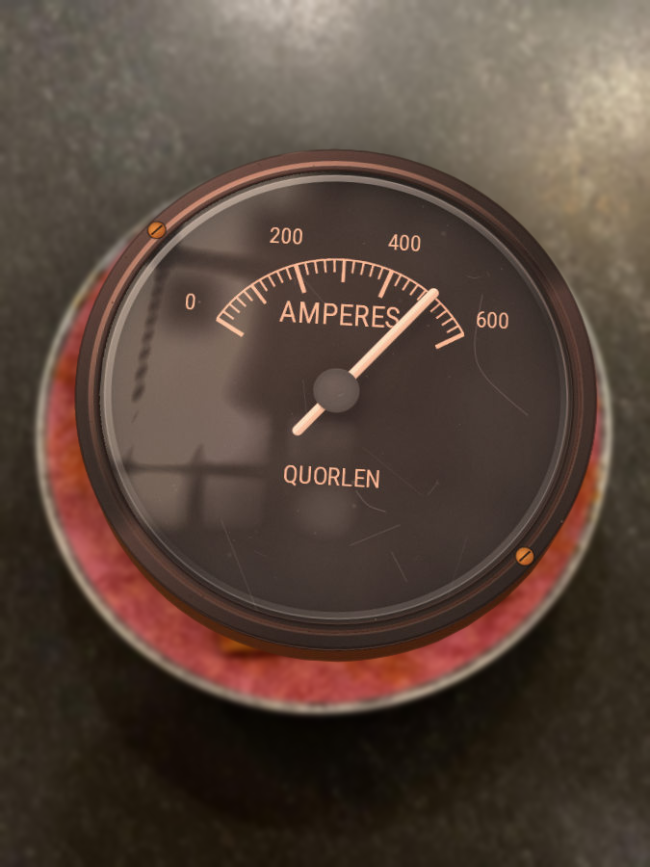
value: {"value": 500, "unit": "A"}
